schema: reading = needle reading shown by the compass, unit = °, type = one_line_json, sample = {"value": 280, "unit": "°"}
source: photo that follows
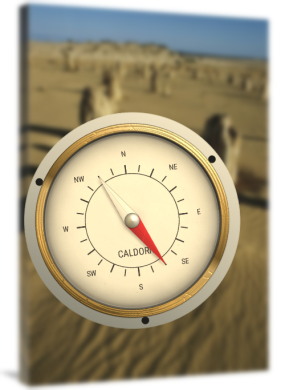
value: {"value": 150, "unit": "°"}
